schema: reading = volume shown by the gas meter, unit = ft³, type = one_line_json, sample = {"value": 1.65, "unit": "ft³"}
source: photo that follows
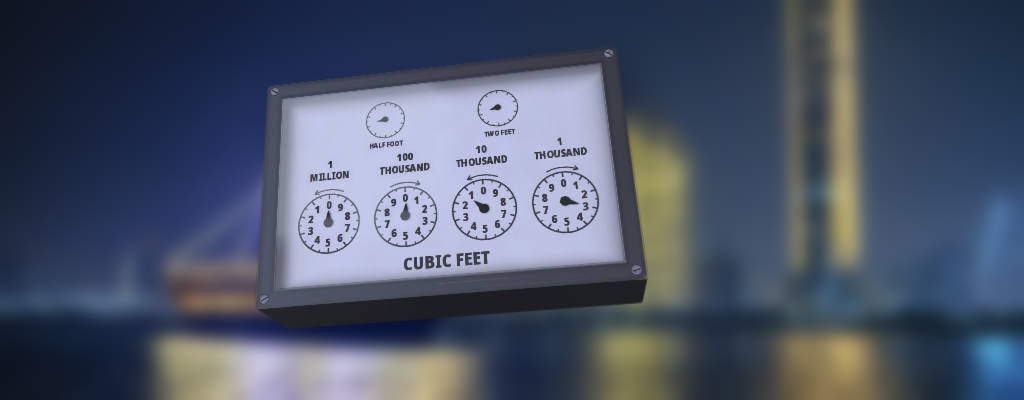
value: {"value": 1300, "unit": "ft³"}
